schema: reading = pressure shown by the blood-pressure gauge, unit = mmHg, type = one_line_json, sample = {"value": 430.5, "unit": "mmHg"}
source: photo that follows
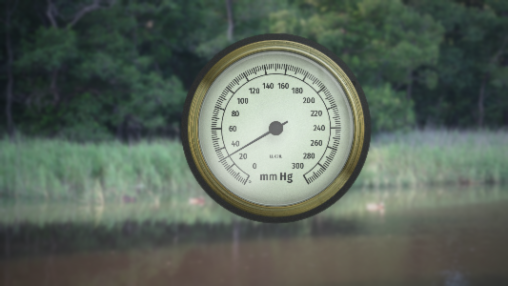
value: {"value": 30, "unit": "mmHg"}
